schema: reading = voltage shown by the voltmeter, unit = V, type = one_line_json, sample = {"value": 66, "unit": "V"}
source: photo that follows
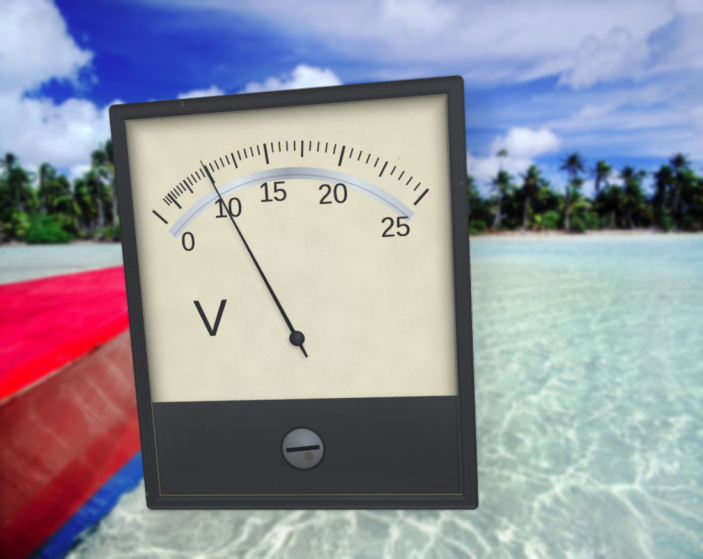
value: {"value": 10, "unit": "V"}
